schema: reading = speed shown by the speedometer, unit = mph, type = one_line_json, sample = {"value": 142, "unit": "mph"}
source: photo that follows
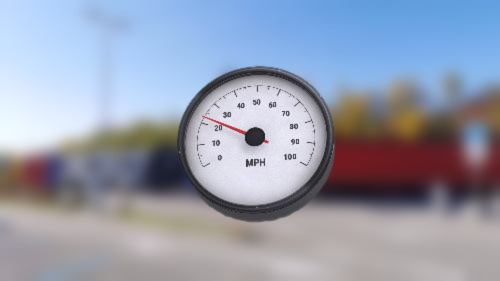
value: {"value": 22.5, "unit": "mph"}
